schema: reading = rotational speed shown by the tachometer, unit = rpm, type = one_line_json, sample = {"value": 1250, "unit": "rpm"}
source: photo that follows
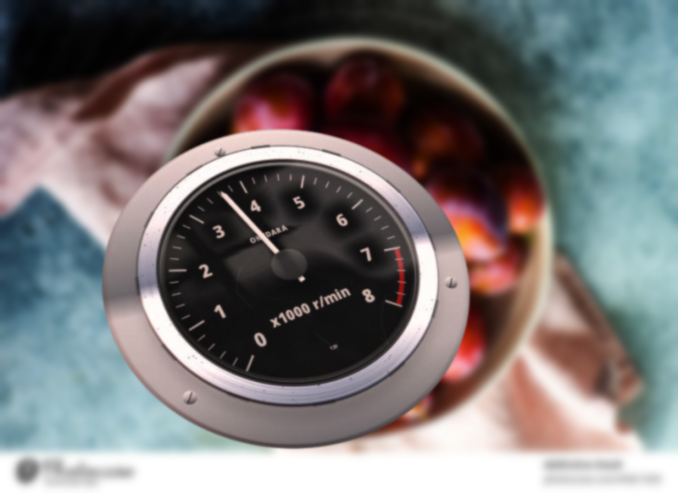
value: {"value": 3600, "unit": "rpm"}
